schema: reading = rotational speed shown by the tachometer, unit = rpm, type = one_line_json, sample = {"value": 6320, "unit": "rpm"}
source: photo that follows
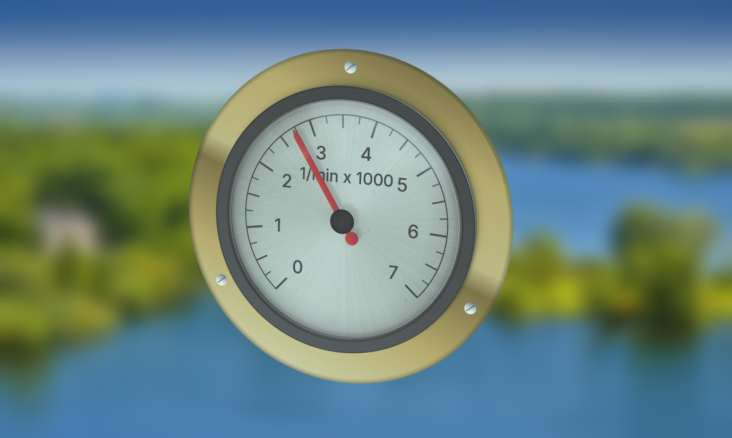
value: {"value": 2750, "unit": "rpm"}
